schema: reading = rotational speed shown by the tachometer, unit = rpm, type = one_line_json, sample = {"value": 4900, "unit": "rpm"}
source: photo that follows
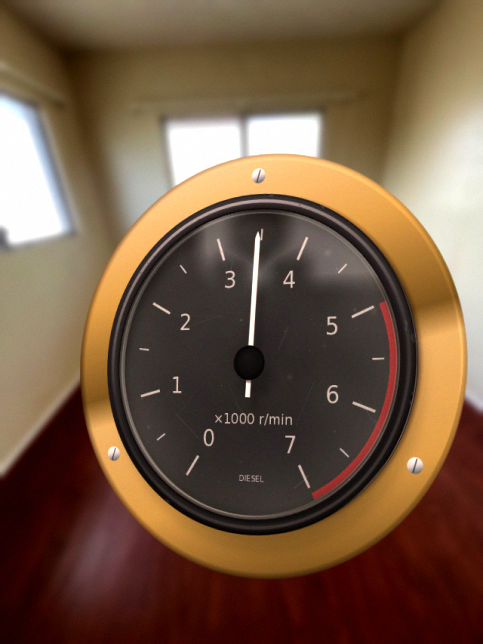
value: {"value": 3500, "unit": "rpm"}
